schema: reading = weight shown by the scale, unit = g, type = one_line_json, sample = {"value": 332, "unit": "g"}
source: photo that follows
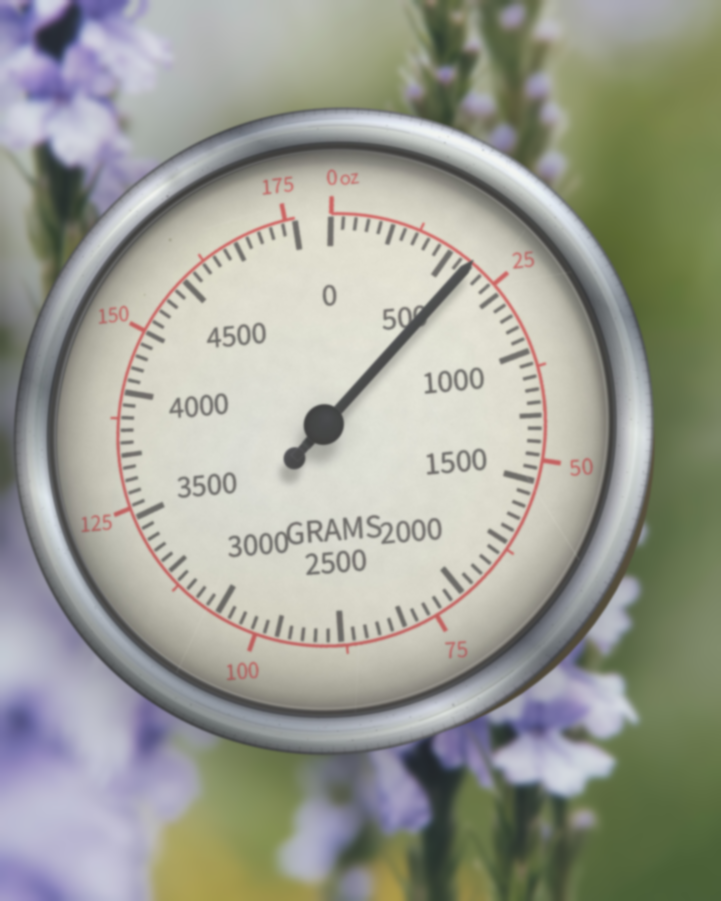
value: {"value": 600, "unit": "g"}
